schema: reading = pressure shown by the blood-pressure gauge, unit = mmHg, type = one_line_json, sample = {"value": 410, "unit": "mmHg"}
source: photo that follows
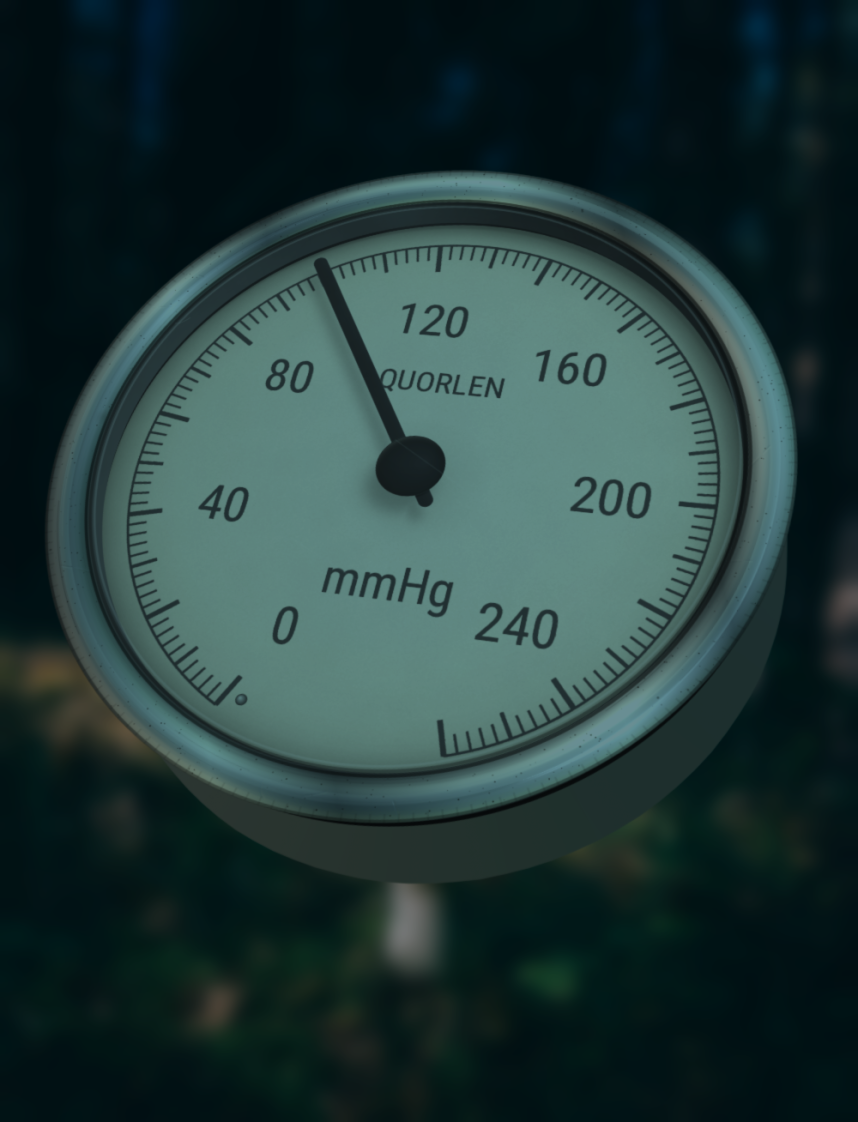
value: {"value": 99, "unit": "mmHg"}
